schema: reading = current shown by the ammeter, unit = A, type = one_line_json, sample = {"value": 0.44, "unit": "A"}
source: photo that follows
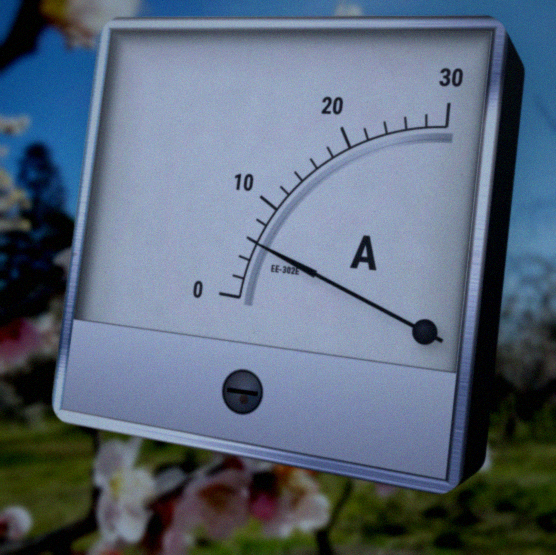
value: {"value": 6, "unit": "A"}
